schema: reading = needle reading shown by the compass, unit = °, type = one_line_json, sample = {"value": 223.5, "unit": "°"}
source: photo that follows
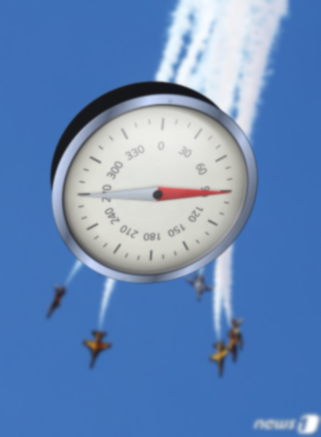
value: {"value": 90, "unit": "°"}
